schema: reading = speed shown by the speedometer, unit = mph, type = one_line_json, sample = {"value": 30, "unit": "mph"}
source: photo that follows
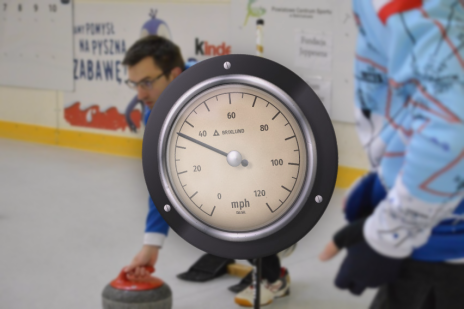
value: {"value": 35, "unit": "mph"}
